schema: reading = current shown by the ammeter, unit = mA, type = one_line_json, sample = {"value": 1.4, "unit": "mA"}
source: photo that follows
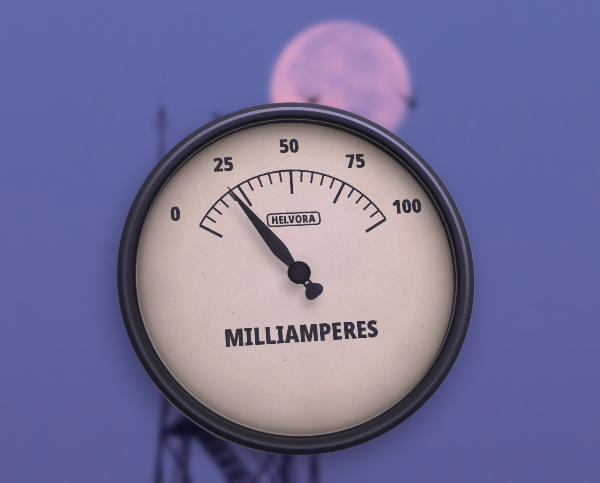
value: {"value": 20, "unit": "mA"}
